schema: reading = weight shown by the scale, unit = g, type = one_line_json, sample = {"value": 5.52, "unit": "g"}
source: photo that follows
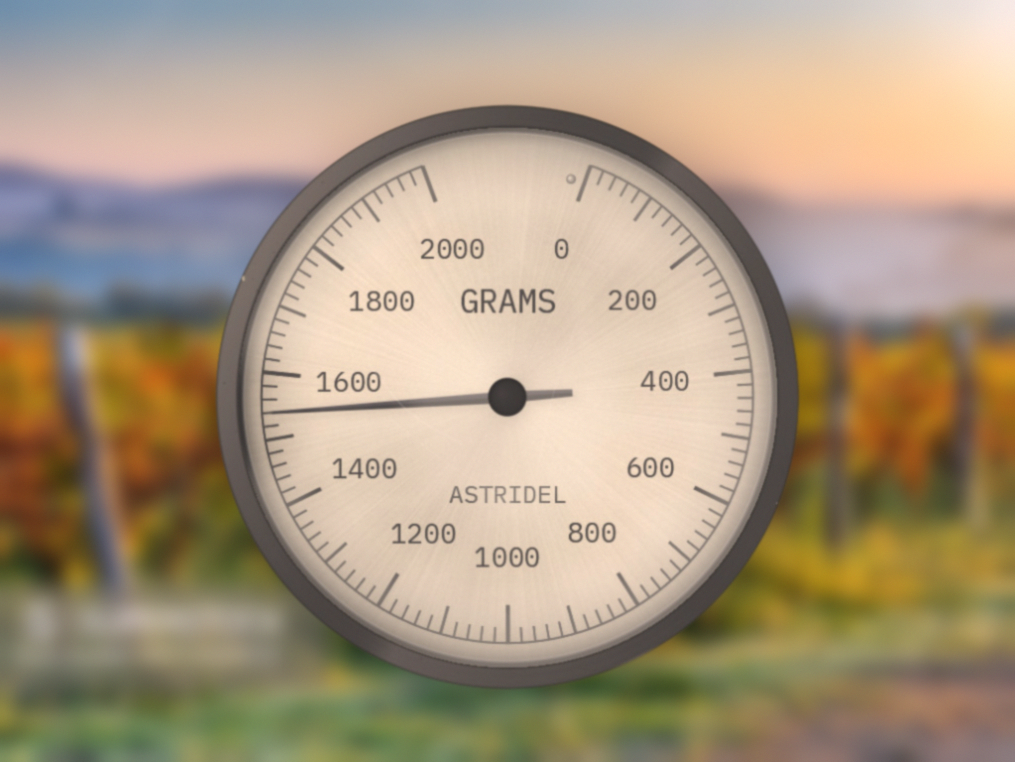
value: {"value": 1540, "unit": "g"}
